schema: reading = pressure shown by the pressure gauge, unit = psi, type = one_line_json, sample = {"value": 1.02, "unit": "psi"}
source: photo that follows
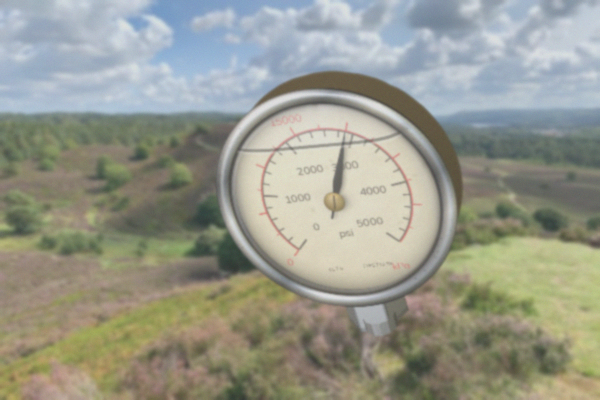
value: {"value": 2900, "unit": "psi"}
